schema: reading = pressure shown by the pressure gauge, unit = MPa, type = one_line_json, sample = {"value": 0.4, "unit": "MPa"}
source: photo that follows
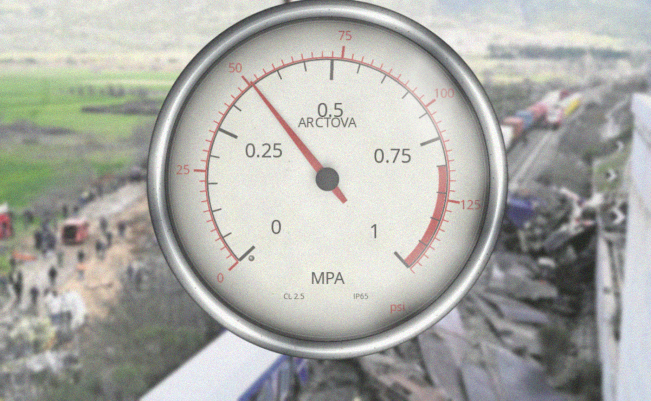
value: {"value": 0.35, "unit": "MPa"}
